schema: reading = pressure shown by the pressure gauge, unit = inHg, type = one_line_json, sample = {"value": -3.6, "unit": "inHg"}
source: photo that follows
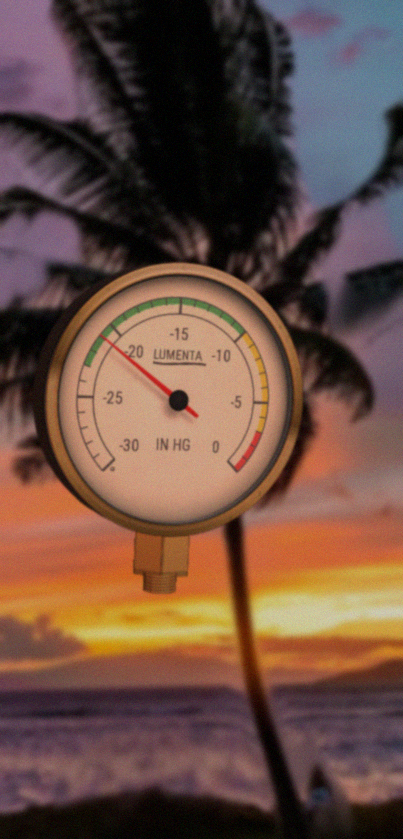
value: {"value": -21, "unit": "inHg"}
